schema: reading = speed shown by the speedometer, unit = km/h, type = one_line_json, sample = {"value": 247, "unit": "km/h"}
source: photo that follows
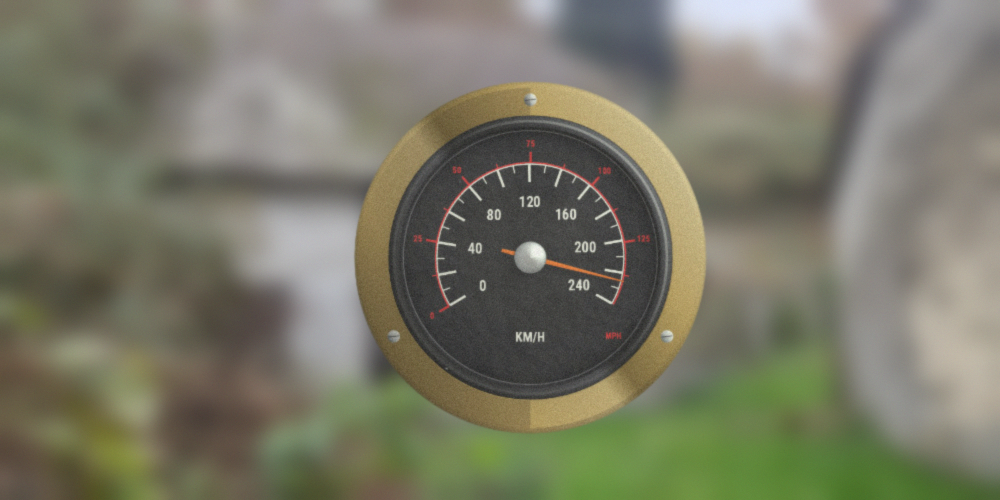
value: {"value": 225, "unit": "km/h"}
